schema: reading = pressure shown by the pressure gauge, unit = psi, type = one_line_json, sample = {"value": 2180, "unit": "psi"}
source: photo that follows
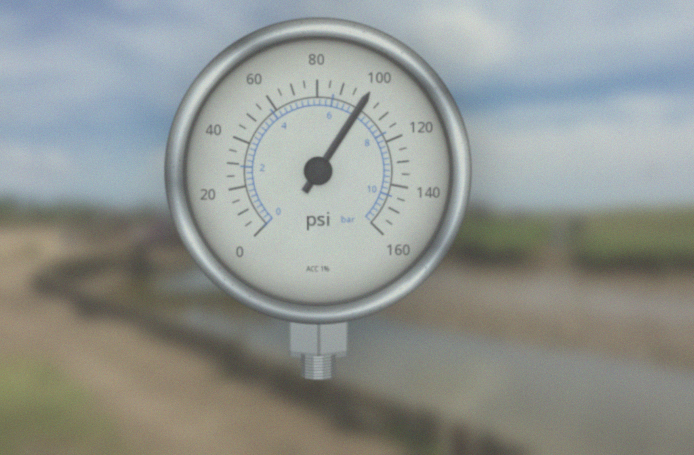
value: {"value": 100, "unit": "psi"}
